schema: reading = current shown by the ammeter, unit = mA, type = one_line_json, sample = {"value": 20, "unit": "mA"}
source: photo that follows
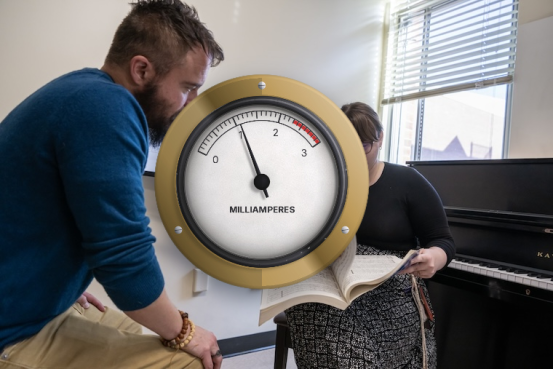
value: {"value": 1.1, "unit": "mA"}
